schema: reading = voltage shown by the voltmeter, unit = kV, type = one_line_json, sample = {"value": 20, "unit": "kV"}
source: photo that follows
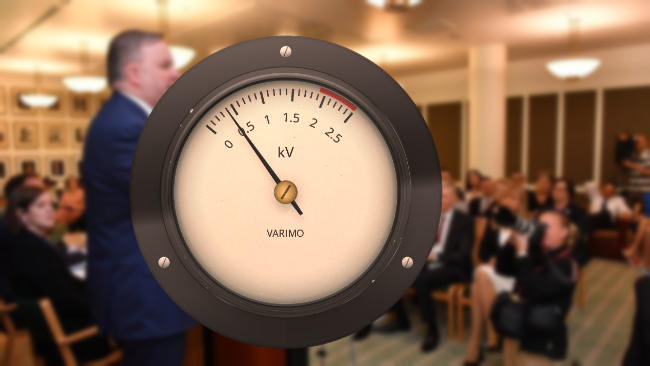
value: {"value": 0.4, "unit": "kV"}
